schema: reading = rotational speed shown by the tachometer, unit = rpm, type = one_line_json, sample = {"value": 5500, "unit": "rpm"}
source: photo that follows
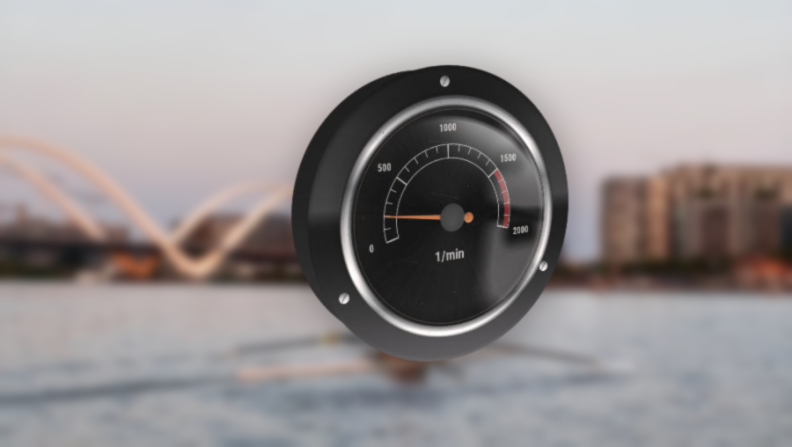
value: {"value": 200, "unit": "rpm"}
